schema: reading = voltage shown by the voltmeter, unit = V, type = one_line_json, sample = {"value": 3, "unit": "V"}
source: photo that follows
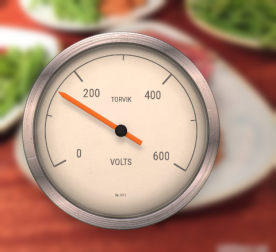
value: {"value": 150, "unit": "V"}
